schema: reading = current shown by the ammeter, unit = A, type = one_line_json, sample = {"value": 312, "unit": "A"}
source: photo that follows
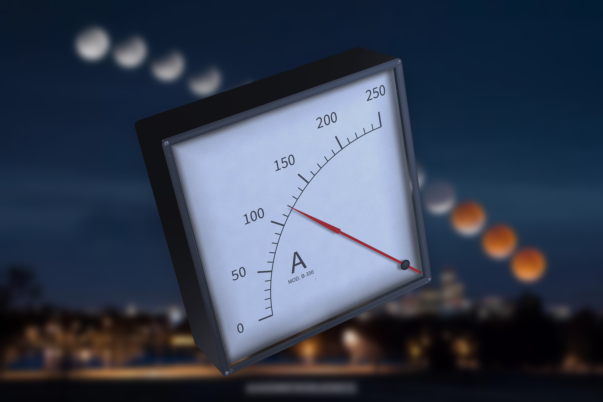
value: {"value": 120, "unit": "A"}
